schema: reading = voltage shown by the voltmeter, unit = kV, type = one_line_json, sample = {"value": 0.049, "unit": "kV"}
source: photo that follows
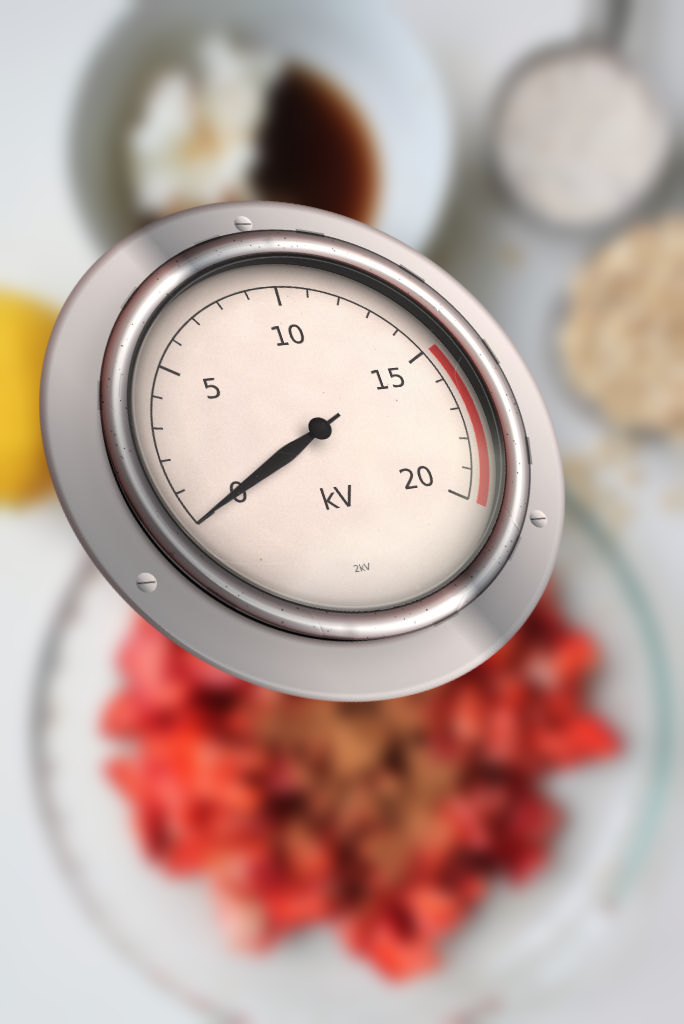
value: {"value": 0, "unit": "kV"}
